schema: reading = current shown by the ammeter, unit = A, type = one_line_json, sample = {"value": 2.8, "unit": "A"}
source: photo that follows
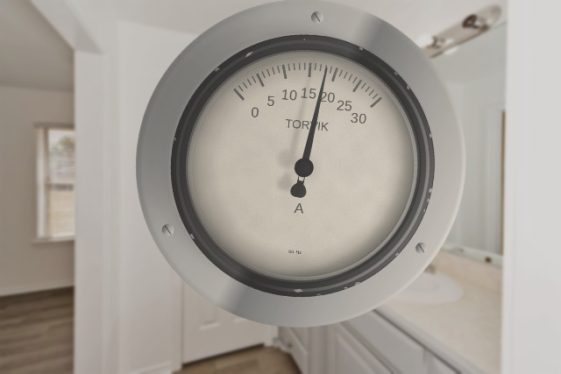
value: {"value": 18, "unit": "A"}
